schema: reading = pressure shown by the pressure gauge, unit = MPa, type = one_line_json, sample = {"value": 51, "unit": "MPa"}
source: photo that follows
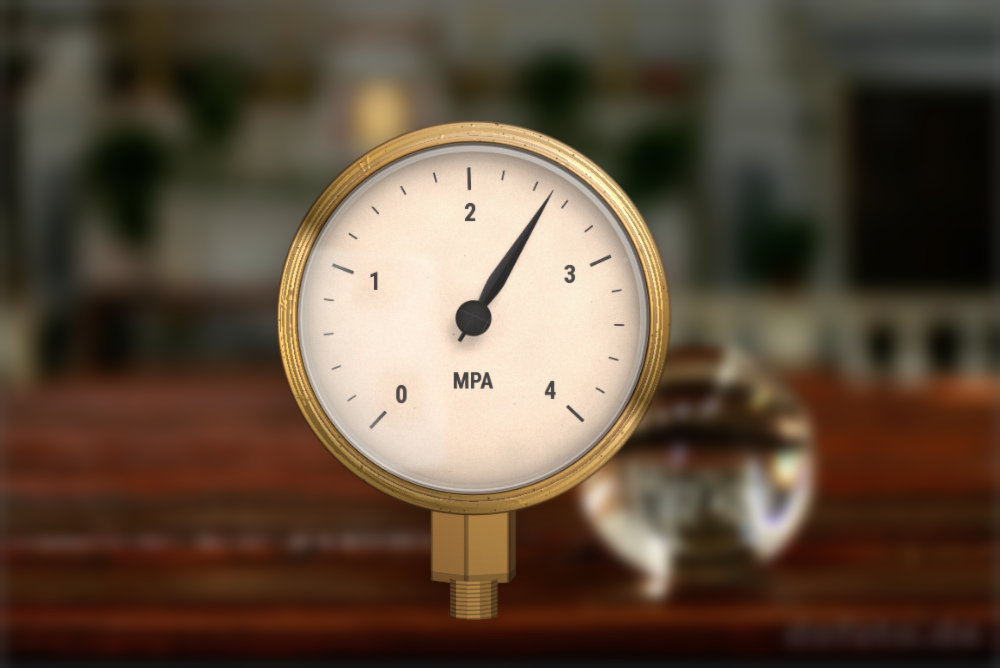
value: {"value": 2.5, "unit": "MPa"}
